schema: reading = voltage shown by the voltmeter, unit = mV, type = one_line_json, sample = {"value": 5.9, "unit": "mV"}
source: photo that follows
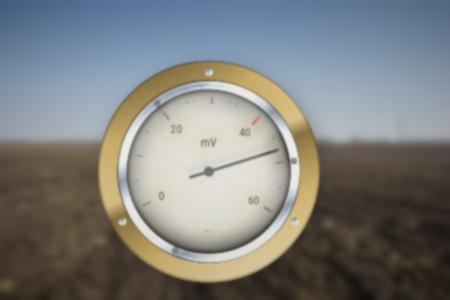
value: {"value": 47.5, "unit": "mV"}
